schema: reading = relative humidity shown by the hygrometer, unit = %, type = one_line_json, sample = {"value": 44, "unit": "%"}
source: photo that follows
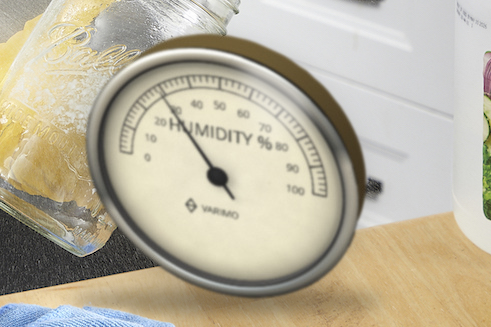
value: {"value": 30, "unit": "%"}
